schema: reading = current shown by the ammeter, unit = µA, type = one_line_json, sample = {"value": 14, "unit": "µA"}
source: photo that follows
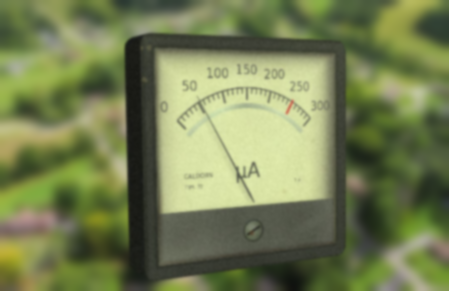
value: {"value": 50, "unit": "µA"}
